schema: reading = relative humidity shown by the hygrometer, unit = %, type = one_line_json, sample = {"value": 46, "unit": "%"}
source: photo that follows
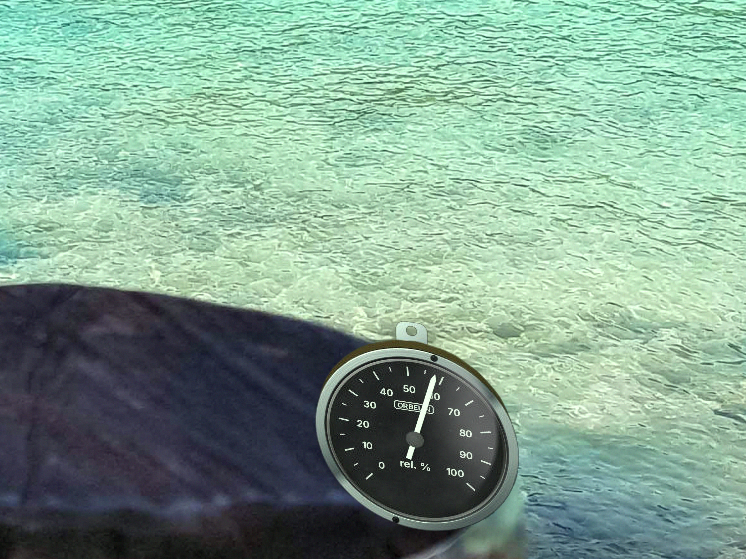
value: {"value": 57.5, "unit": "%"}
